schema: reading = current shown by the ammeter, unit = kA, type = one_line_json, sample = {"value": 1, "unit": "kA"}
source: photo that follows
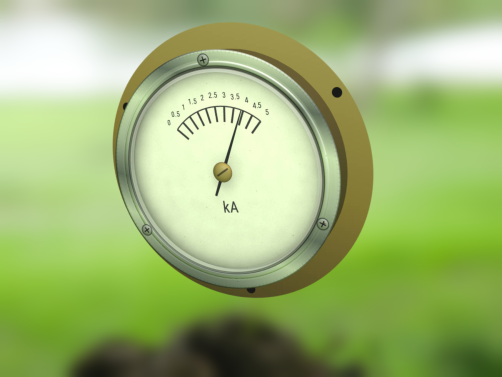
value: {"value": 4, "unit": "kA"}
